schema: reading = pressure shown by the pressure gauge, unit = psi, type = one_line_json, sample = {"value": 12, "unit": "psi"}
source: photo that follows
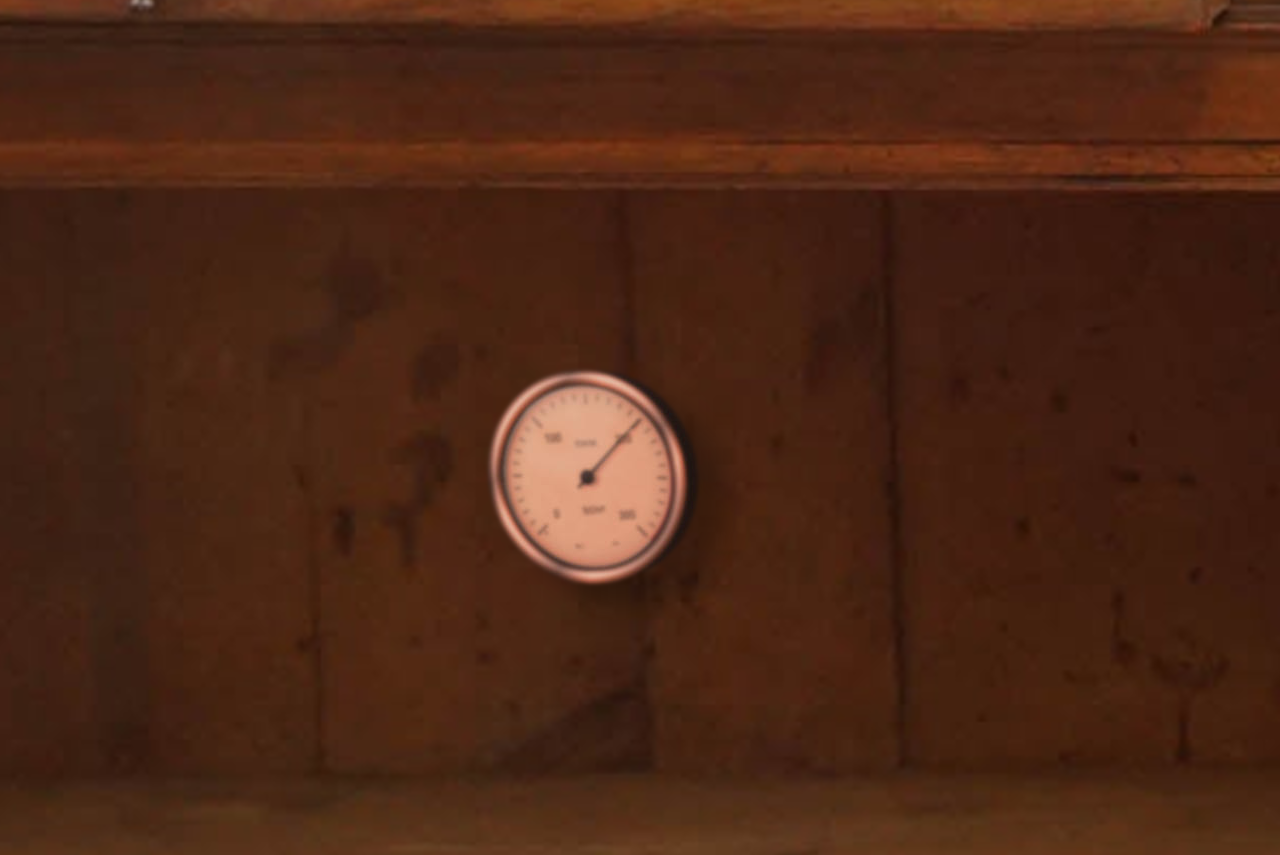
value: {"value": 200, "unit": "psi"}
